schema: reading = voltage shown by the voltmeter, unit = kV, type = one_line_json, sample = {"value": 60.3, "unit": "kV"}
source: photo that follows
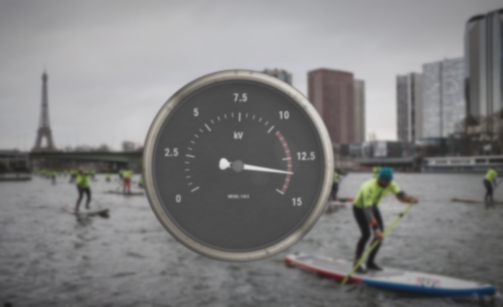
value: {"value": 13.5, "unit": "kV"}
